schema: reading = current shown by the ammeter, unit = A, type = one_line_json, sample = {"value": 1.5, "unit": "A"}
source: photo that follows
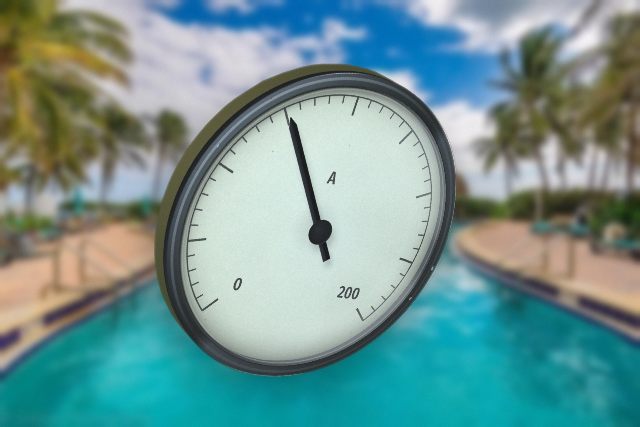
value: {"value": 75, "unit": "A"}
